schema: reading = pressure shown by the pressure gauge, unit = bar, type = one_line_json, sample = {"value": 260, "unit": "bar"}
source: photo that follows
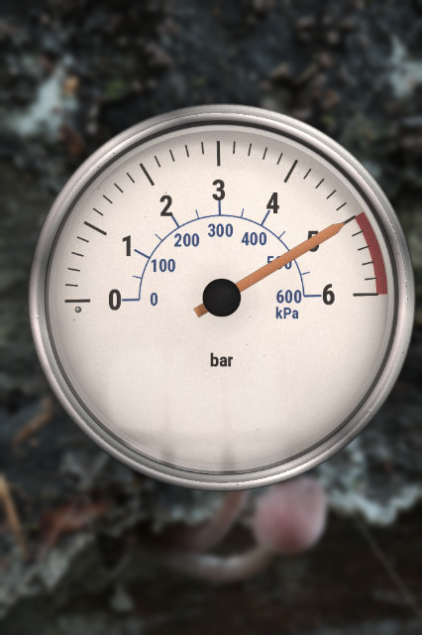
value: {"value": 5, "unit": "bar"}
